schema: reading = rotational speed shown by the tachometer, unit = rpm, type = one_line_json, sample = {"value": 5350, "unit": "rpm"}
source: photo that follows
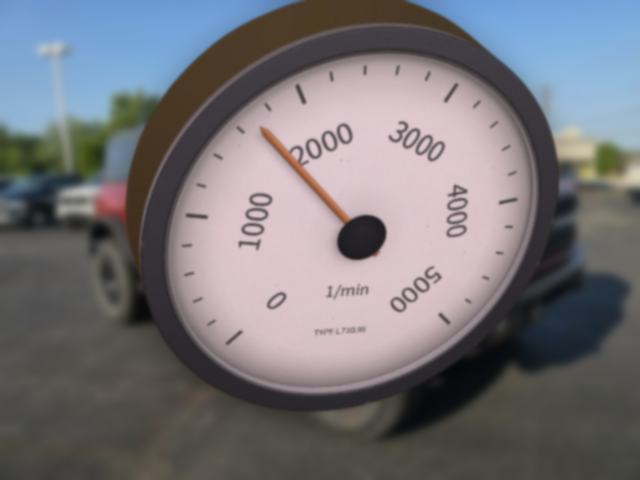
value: {"value": 1700, "unit": "rpm"}
